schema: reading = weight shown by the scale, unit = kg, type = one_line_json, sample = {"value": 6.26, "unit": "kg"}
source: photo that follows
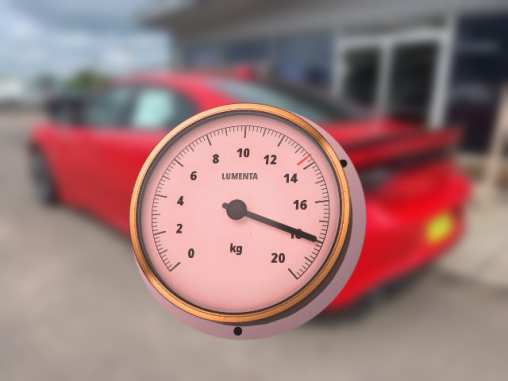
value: {"value": 18, "unit": "kg"}
